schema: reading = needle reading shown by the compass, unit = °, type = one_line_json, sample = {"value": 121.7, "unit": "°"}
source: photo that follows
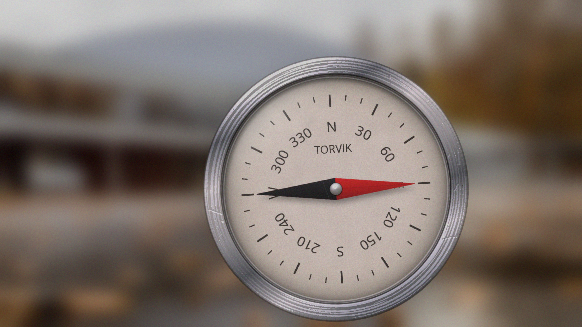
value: {"value": 90, "unit": "°"}
